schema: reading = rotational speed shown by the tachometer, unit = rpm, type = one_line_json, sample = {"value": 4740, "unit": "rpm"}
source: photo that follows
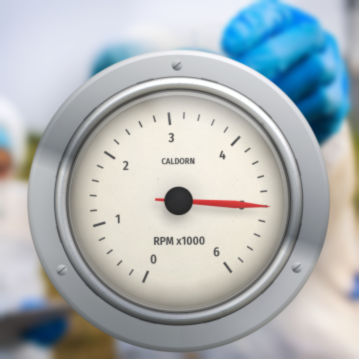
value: {"value": 5000, "unit": "rpm"}
